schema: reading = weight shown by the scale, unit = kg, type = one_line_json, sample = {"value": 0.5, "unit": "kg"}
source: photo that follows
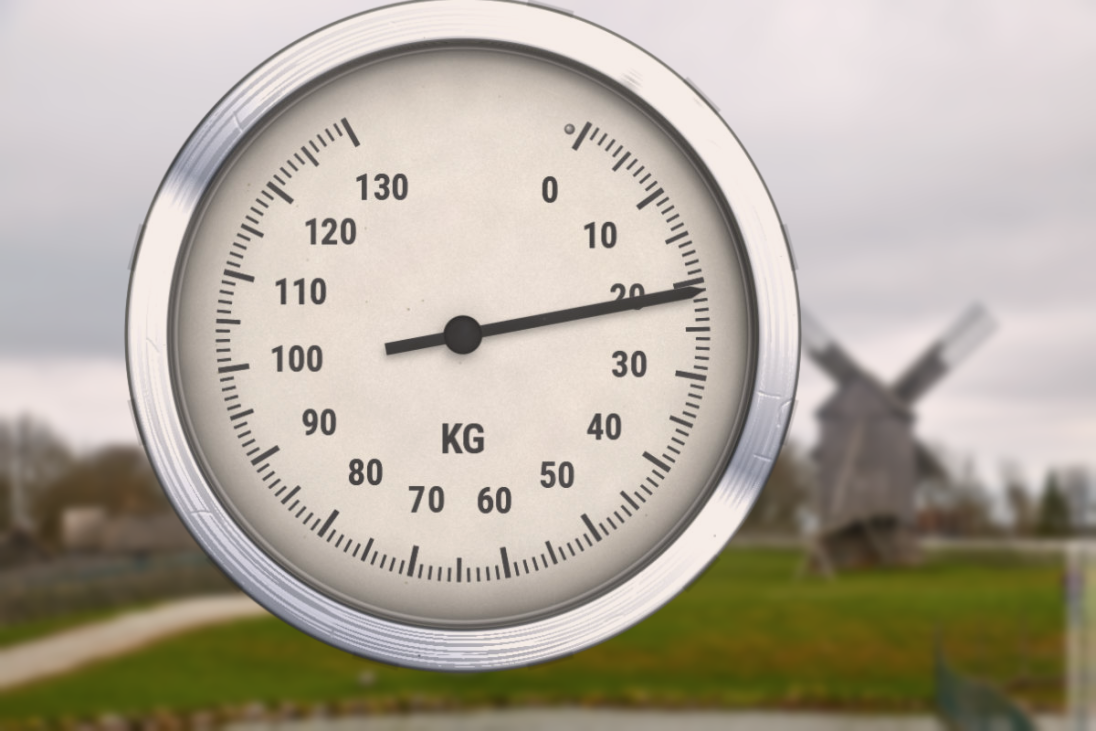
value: {"value": 21, "unit": "kg"}
